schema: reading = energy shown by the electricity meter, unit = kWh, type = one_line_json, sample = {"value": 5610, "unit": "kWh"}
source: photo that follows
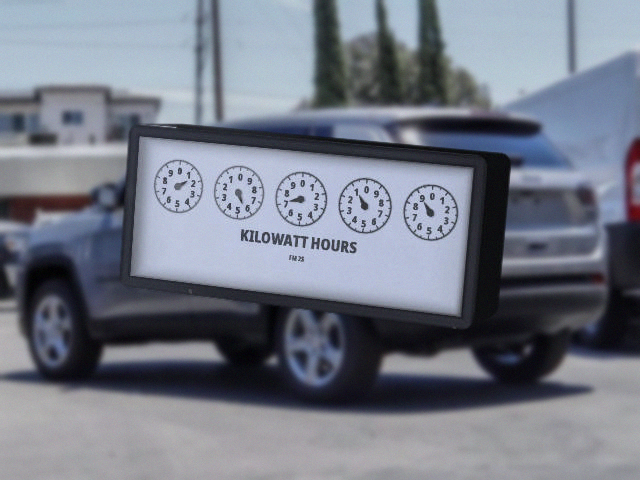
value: {"value": 15709, "unit": "kWh"}
